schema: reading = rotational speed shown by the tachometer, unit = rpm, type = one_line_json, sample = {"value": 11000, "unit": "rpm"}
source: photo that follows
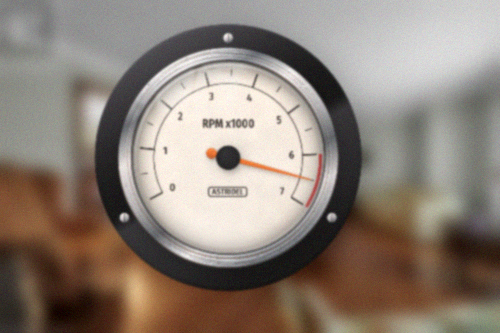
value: {"value": 6500, "unit": "rpm"}
